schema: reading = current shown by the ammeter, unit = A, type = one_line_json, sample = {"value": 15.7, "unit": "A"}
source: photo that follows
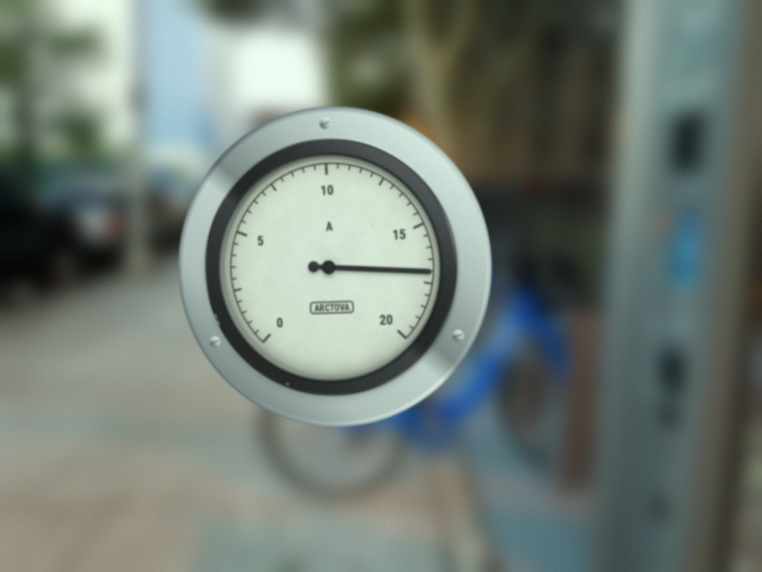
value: {"value": 17, "unit": "A"}
